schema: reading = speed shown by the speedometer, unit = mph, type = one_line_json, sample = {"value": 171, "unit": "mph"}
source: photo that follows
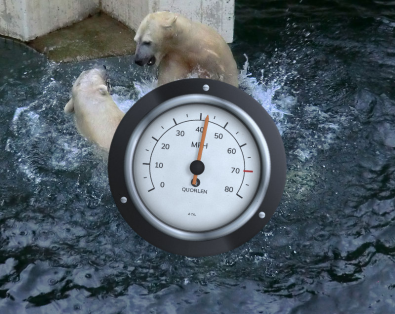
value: {"value": 42.5, "unit": "mph"}
